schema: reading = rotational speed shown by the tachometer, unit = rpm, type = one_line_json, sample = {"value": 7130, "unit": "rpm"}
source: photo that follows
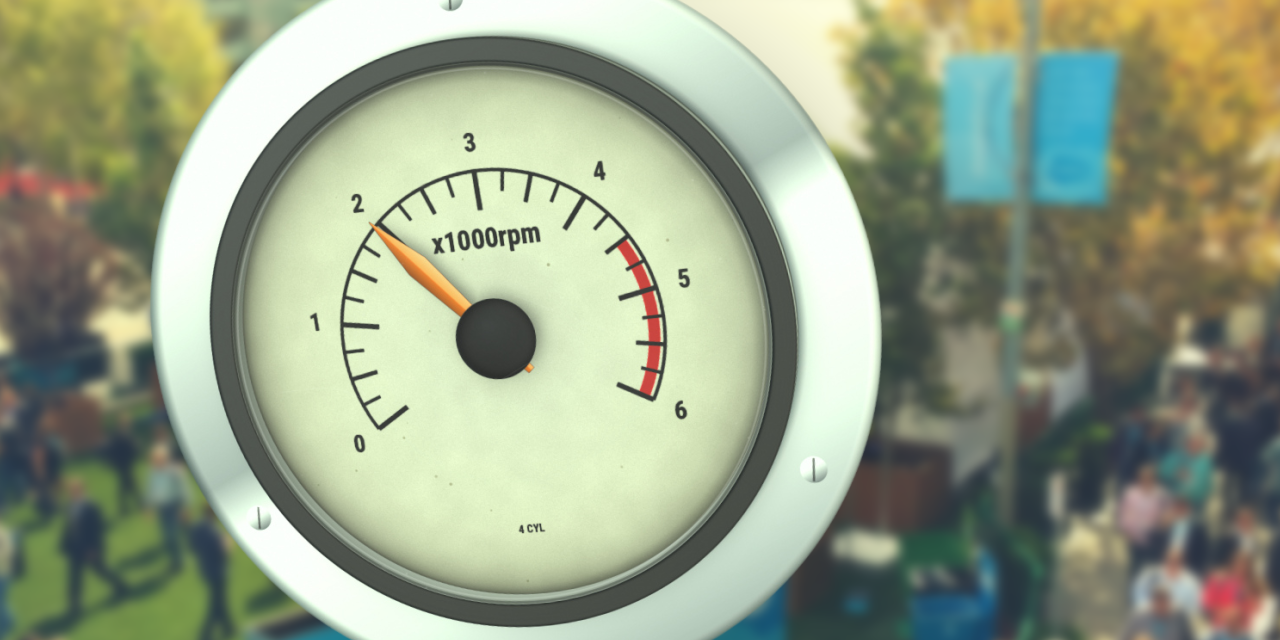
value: {"value": 2000, "unit": "rpm"}
